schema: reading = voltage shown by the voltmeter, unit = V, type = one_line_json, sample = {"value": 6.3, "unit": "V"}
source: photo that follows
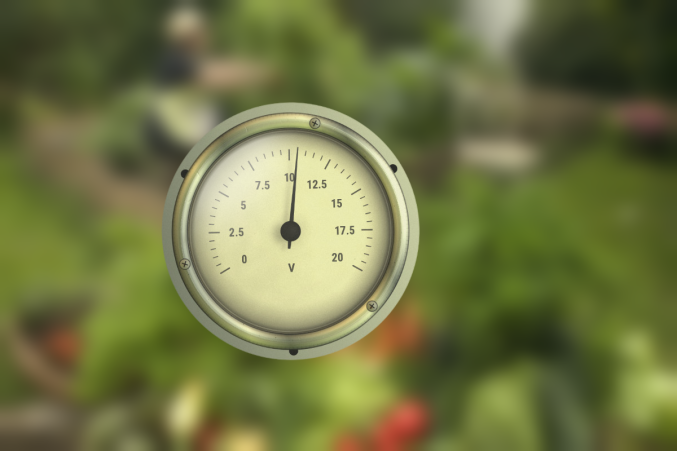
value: {"value": 10.5, "unit": "V"}
